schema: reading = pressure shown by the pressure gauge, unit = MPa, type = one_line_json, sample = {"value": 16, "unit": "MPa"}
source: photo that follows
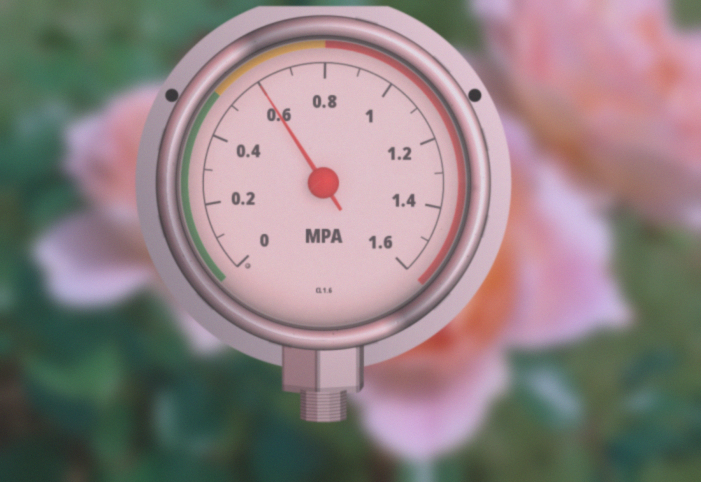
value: {"value": 0.6, "unit": "MPa"}
